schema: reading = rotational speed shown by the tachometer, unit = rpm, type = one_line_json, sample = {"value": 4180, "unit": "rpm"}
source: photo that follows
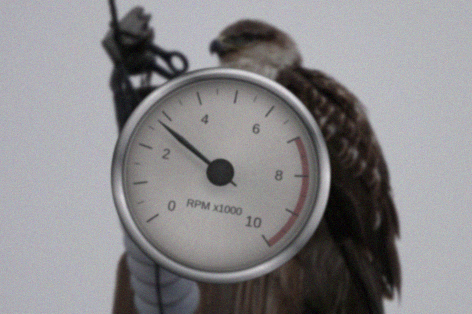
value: {"value": 2750, "unit": "rpm"}
